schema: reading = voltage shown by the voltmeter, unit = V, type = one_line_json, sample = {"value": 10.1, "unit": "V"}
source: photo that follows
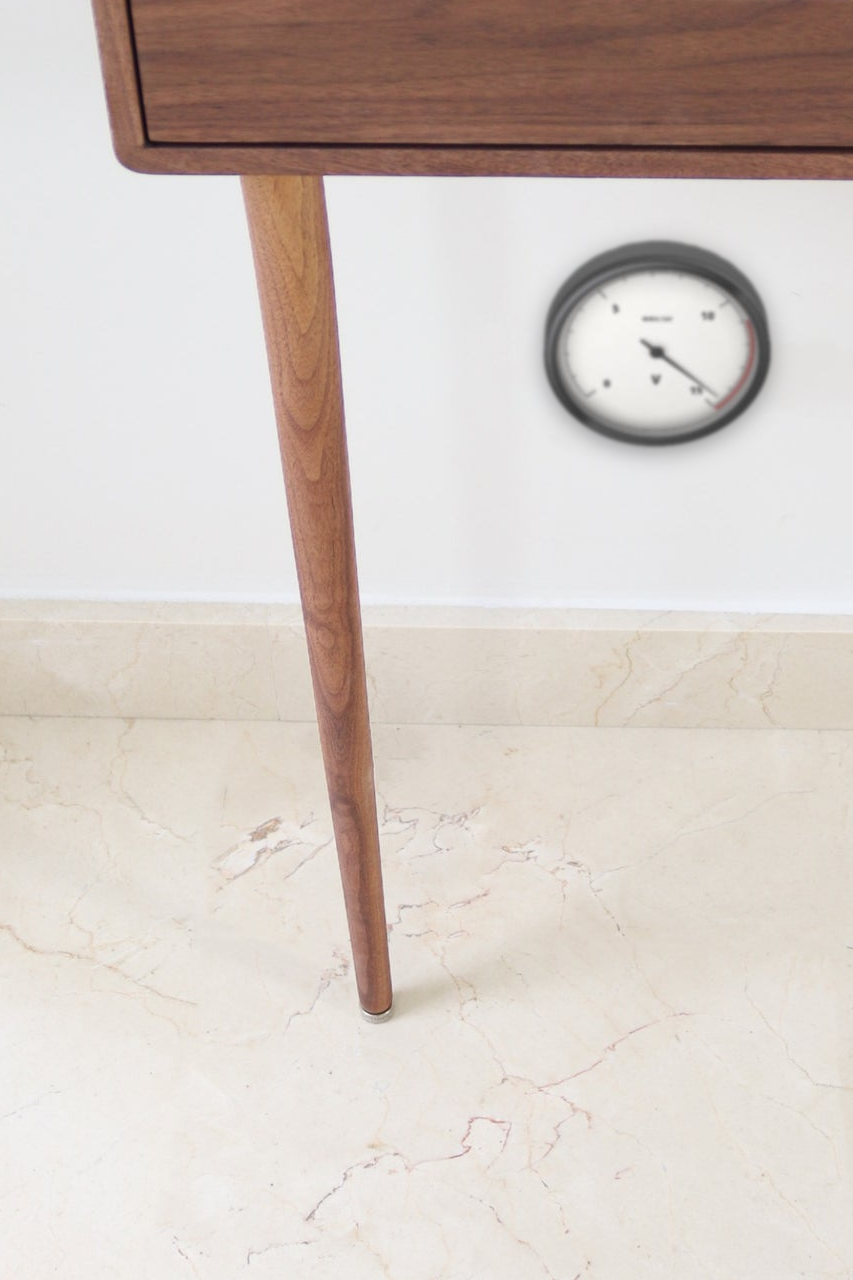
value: {"value": 14.5, "unit": "V"}
